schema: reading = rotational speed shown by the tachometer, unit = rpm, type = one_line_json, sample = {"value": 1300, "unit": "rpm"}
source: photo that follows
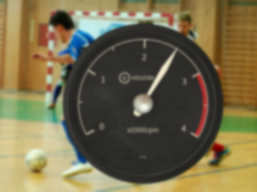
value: {"value": 2500, "unit": "rpm"}
